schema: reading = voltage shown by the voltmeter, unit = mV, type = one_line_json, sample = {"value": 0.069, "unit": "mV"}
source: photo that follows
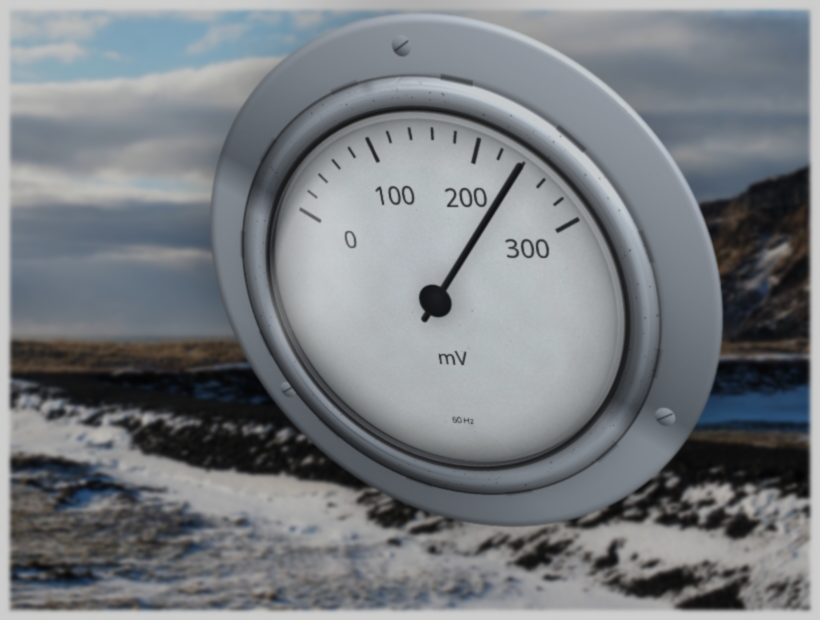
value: {"value": 240, "unit": "mV"}
